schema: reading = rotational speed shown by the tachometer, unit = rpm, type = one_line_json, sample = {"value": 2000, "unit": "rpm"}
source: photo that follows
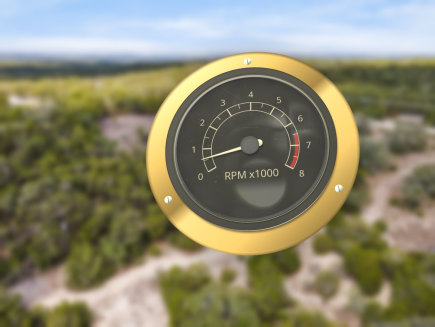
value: {"value": 500, "unit": "rpm"}
